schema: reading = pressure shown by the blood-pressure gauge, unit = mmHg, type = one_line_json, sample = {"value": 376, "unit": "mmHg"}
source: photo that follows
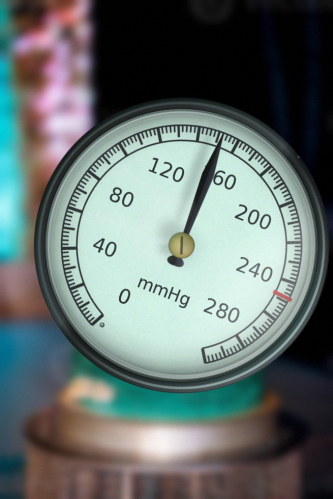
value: {"value": 152, "unit": "mmHg"}
